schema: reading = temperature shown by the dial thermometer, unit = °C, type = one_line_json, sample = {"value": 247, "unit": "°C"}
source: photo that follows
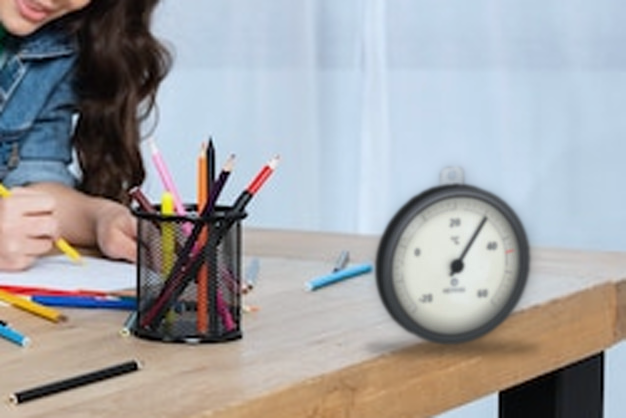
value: {"value": 30, "unit": "°C"}
